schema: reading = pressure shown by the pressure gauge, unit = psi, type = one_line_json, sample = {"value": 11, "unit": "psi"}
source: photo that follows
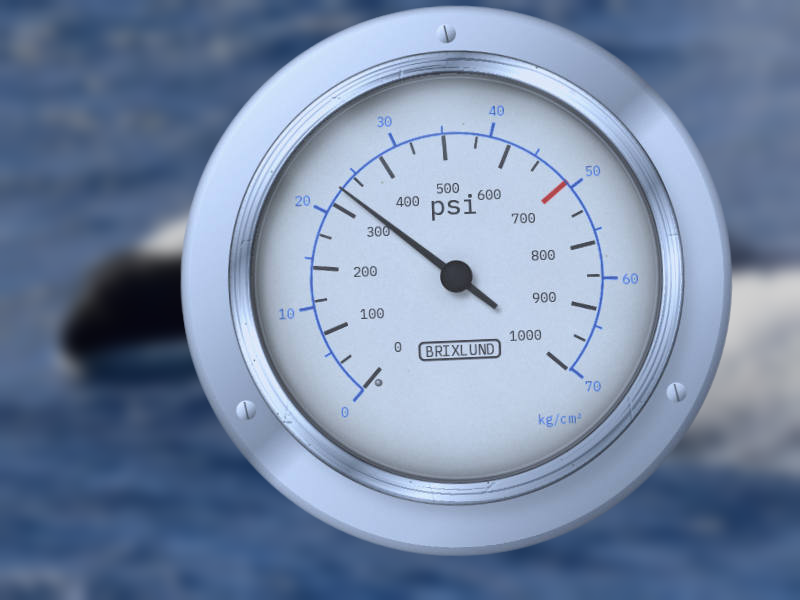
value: {"value": 325, "unit": "psi"}
